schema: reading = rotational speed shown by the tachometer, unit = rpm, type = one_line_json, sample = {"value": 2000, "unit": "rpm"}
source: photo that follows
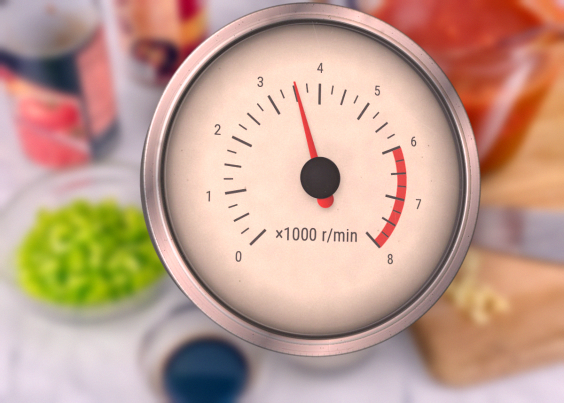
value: {"value": 3500, "unit": "rpm"}
